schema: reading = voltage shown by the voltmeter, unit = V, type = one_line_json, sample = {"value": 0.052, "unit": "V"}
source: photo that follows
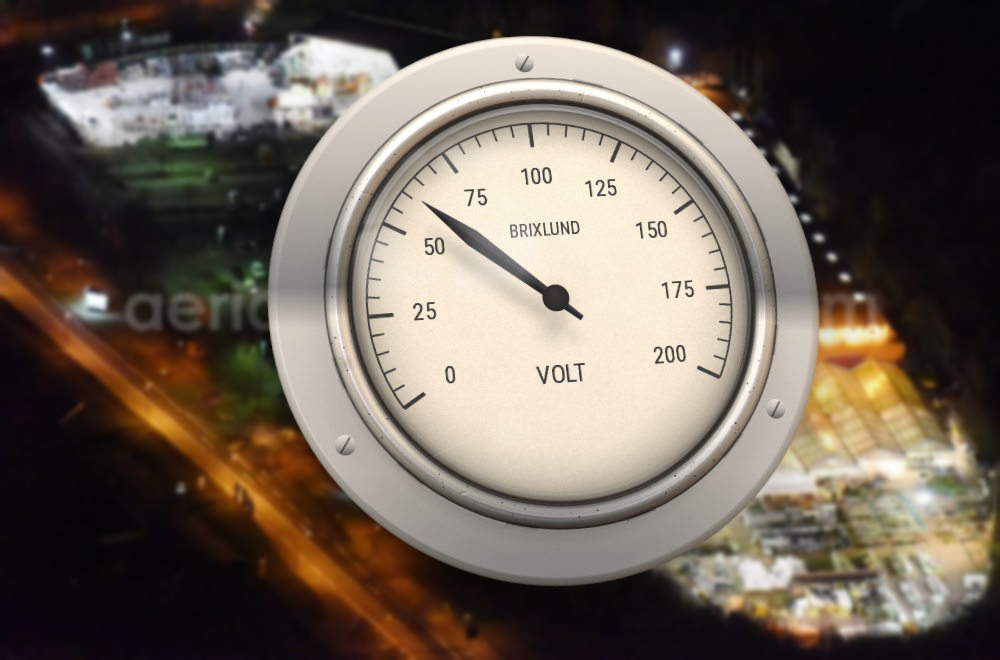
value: {"value": 60, "unit": "V"}
